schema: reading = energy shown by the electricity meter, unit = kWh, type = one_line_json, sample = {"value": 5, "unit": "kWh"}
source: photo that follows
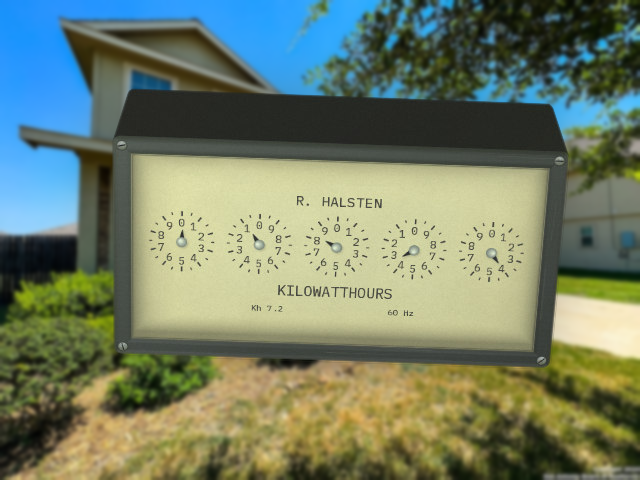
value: {"value": 834, "unit": "kWh"}
